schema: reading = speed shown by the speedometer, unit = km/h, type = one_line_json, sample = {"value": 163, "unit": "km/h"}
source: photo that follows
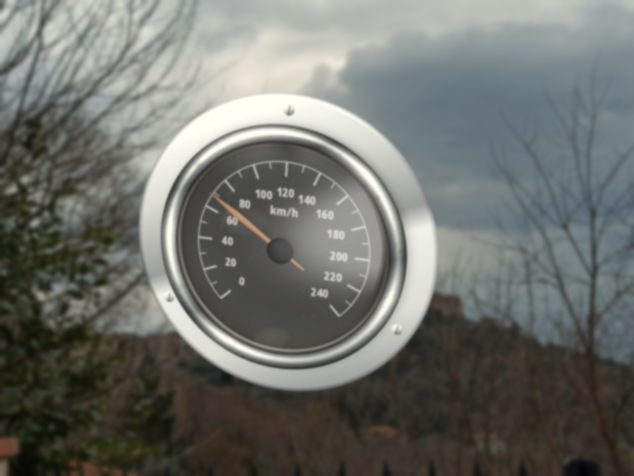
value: {"value": 70, "unit": "km/h"}
